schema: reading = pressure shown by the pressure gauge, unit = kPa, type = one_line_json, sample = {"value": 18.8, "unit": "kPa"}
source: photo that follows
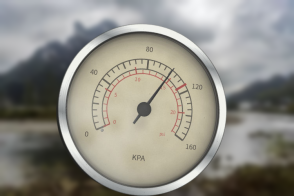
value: {"value": 100, "unit": "kPa"}
